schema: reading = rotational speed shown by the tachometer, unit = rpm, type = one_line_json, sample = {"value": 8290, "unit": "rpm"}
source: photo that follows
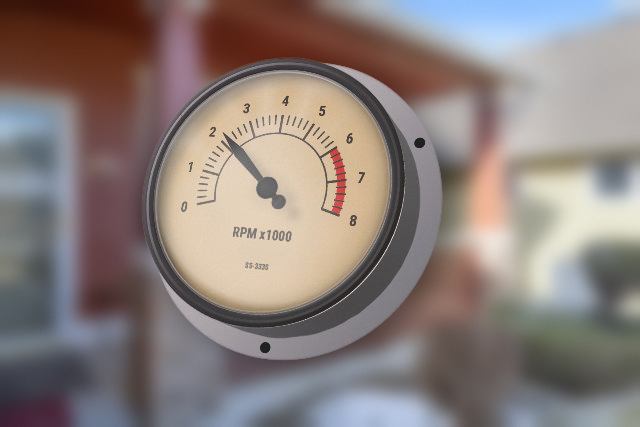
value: {"value": 2200, "unit": "rpm"}
